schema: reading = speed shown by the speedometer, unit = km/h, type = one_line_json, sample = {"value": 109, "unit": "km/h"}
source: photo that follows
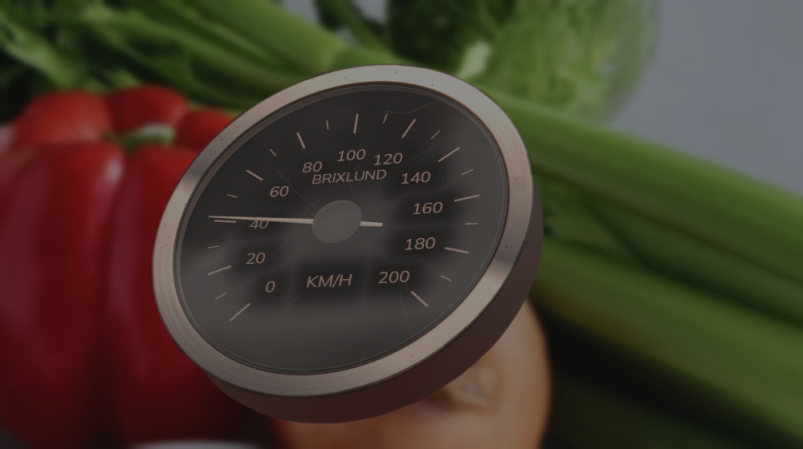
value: {"value": 40, "unit": "km/h"}
